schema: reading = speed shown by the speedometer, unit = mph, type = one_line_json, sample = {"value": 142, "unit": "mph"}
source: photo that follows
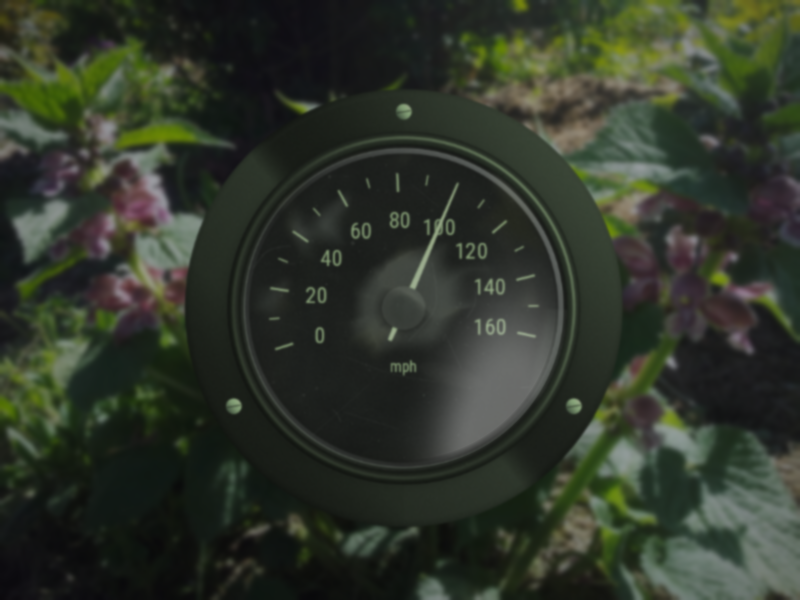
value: {"value": 100, "unit": "mph"}
